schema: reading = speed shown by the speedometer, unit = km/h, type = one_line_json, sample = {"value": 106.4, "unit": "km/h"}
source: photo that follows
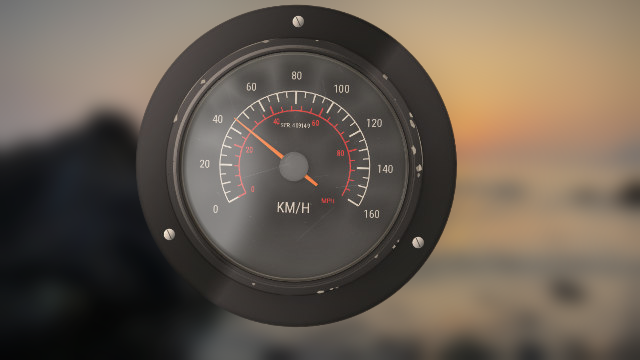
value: {"value": 45, "unit": "km/h"}
